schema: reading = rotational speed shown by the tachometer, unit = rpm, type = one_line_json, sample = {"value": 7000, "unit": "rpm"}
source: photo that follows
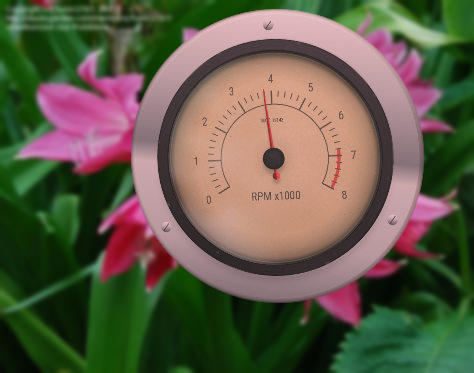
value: {"value": 3800, "unit": "rpm"}
